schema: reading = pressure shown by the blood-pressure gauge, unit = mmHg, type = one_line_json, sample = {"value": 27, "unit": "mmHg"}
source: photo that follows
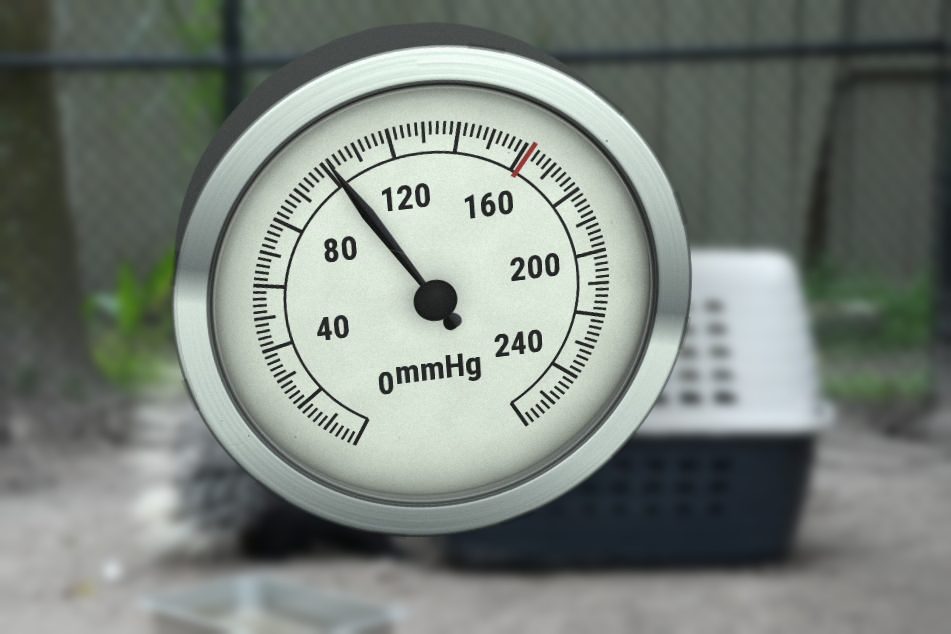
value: {"value": 102, "unit": "mmHg"}
